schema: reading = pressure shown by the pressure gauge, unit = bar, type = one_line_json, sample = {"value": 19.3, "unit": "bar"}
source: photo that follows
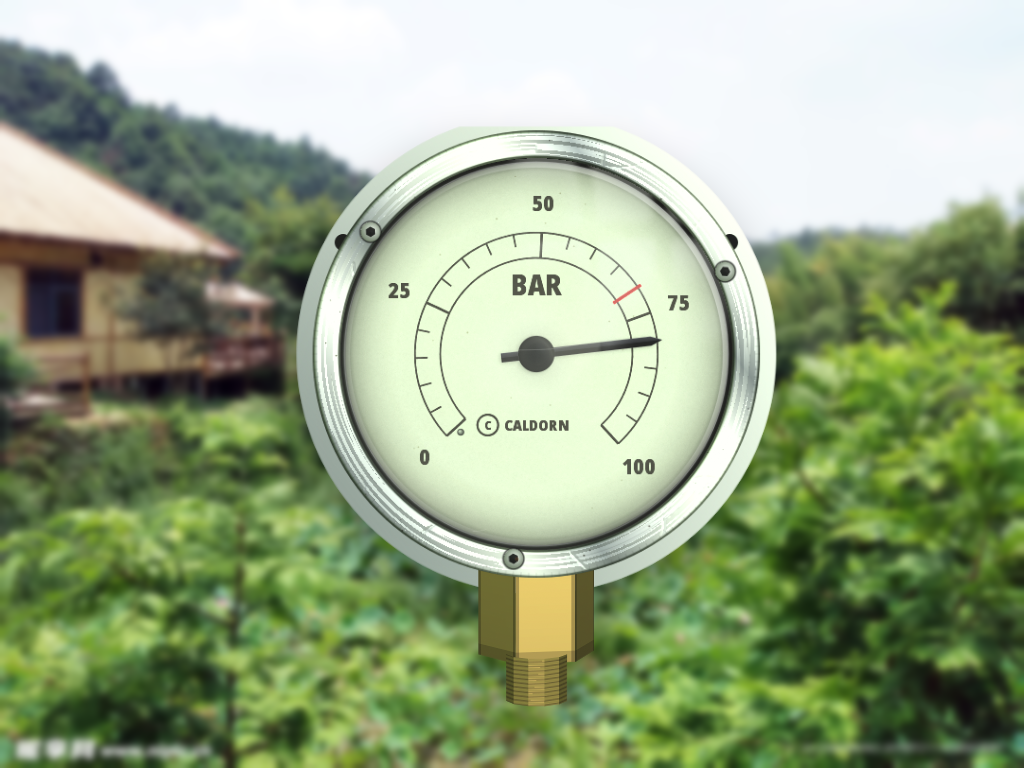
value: {"value": 80, "unit": "bar"}
